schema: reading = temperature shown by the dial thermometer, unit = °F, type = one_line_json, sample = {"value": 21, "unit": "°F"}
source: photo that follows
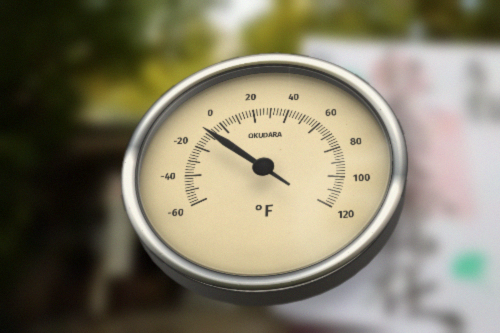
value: {"value": -10, "unit": "°F"}
